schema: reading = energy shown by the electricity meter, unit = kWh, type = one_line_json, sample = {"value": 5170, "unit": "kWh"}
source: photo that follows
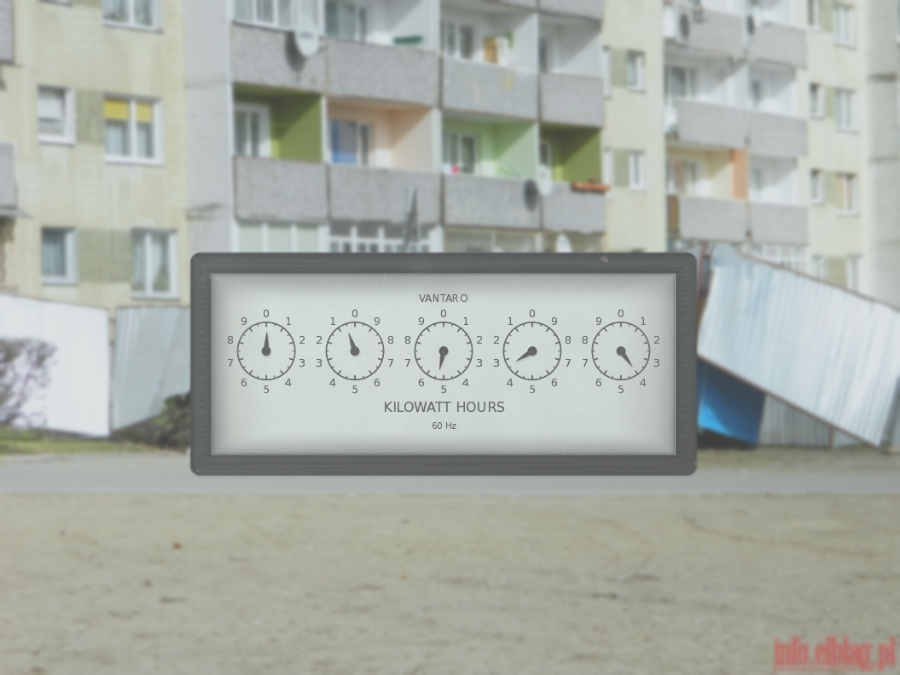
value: {"value": 534, "unit": "kWh"}
